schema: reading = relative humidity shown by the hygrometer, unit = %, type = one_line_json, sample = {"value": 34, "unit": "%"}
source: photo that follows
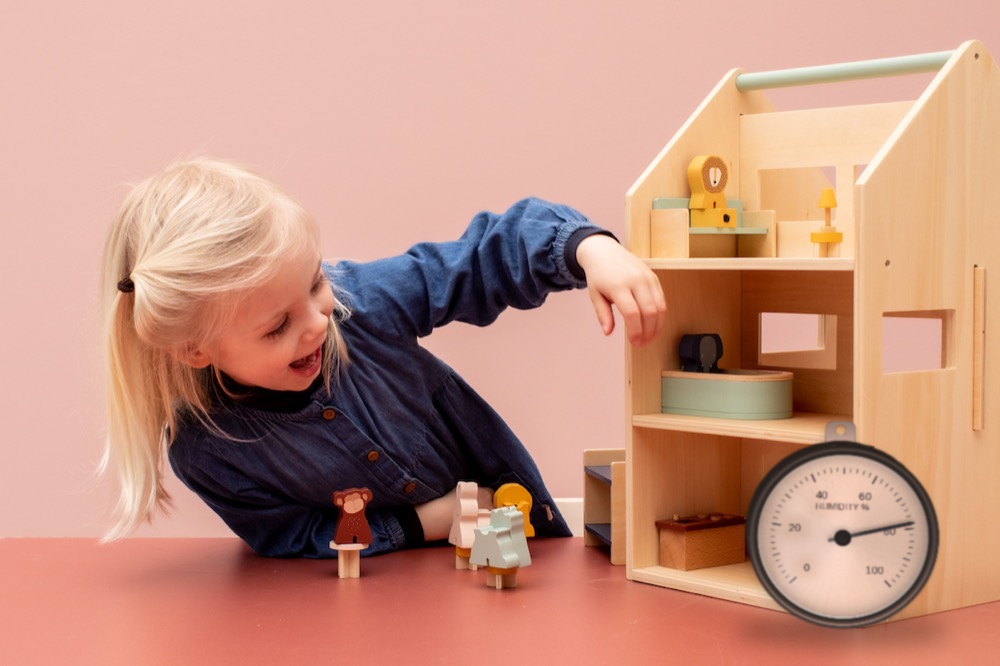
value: {"value": 78, "unit": "%"}
